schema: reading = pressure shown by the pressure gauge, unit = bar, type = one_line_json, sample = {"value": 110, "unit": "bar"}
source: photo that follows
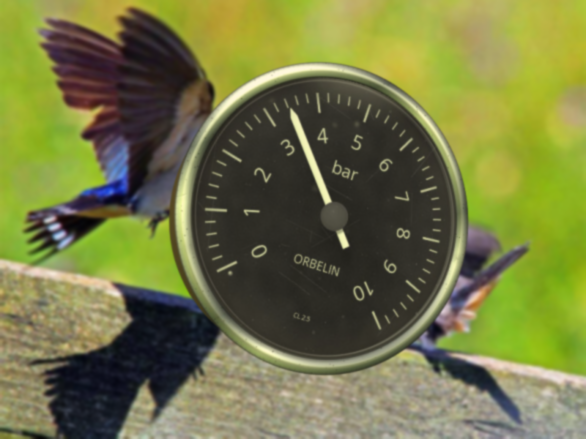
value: {"value": 3.4, "unit": "bar"}
